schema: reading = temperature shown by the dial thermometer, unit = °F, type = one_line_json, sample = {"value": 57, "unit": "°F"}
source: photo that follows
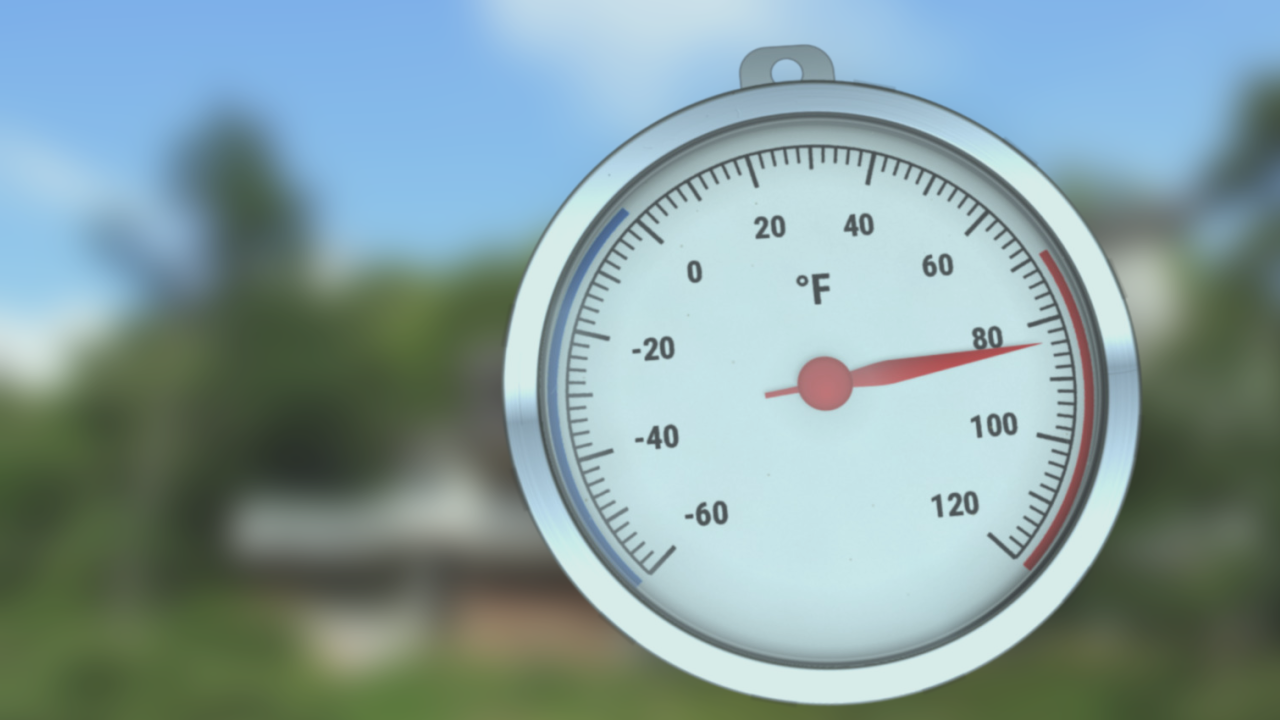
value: {"value": 84, "unit": "°F"}
